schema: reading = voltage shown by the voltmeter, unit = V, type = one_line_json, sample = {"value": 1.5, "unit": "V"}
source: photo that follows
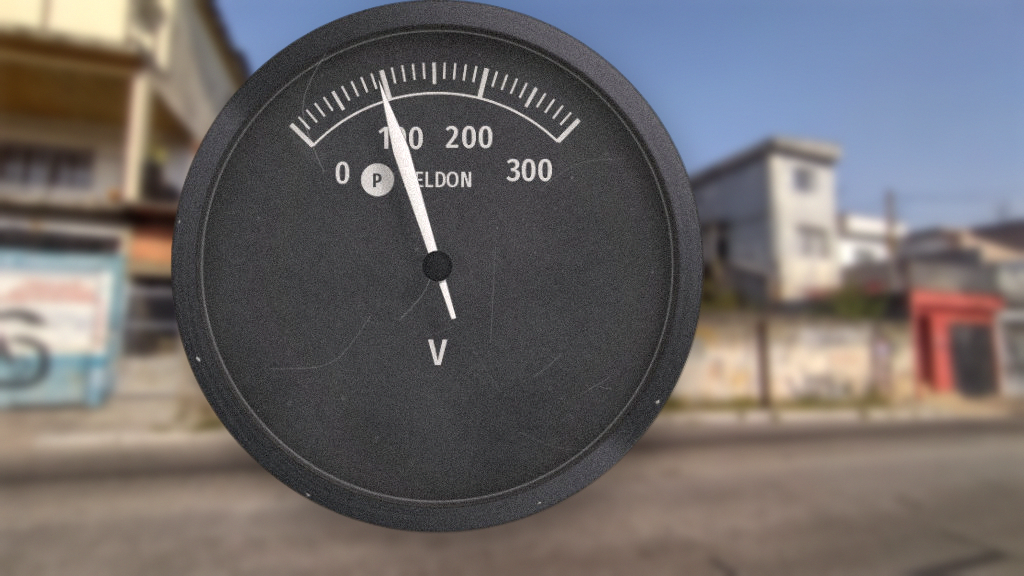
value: {"value": 95, "unit": "V"}
